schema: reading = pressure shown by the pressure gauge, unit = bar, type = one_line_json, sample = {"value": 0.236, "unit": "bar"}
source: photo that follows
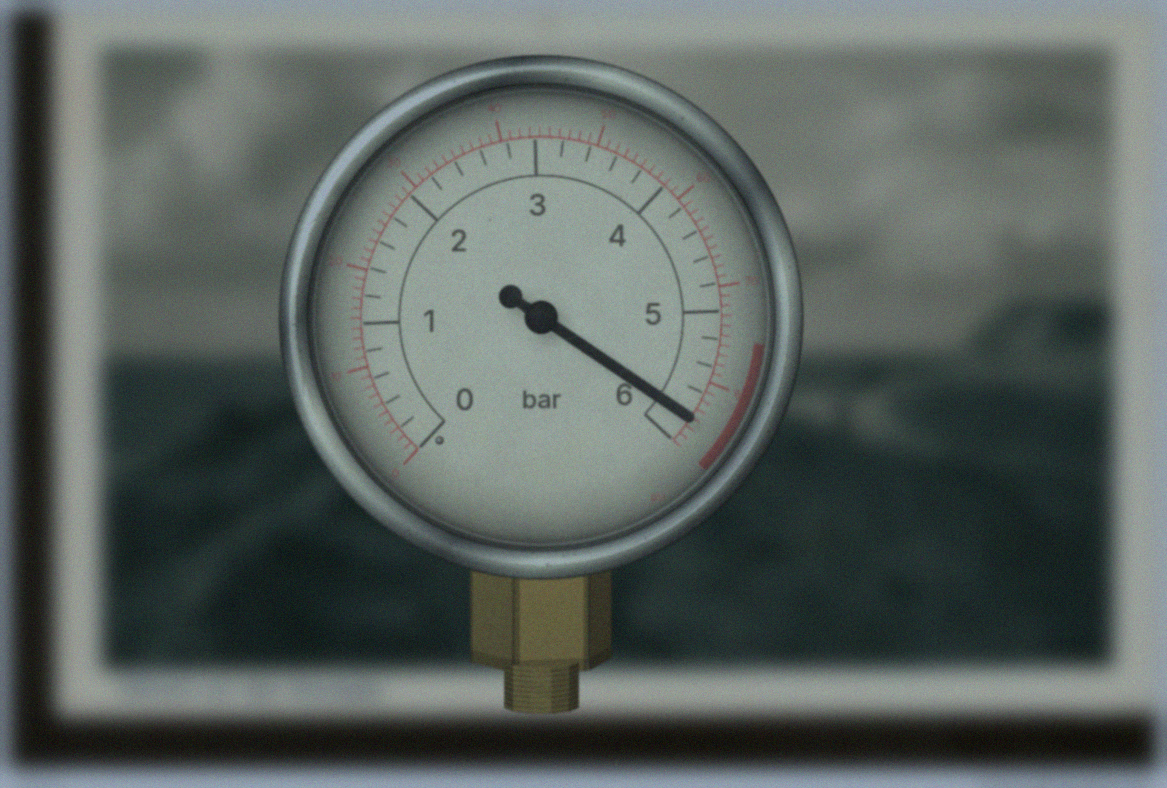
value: {"value": 5.8, "unit": "bar"}
